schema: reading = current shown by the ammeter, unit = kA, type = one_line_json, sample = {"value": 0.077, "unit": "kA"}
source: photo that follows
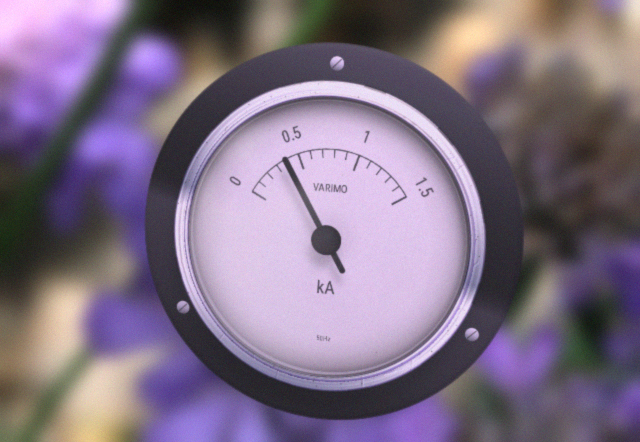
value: {"value": 0.4, "unit": "kA"}
